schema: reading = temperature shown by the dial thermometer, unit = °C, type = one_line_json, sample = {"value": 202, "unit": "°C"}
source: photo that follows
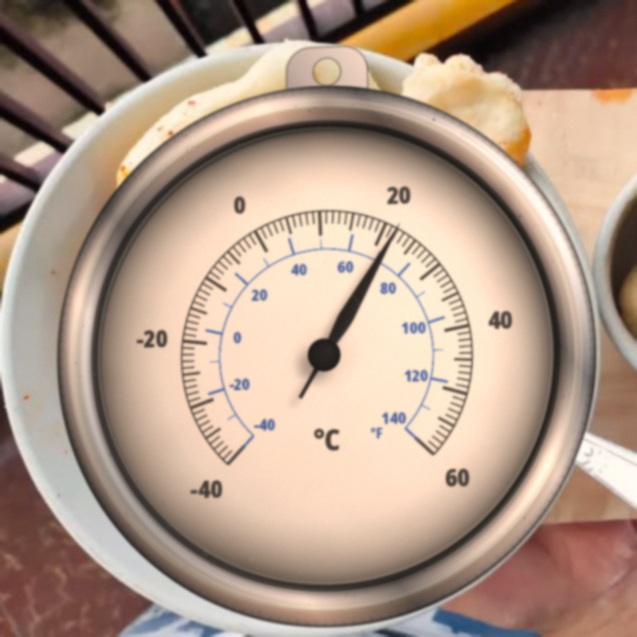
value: {"value": 22, "unit": "°C"}
